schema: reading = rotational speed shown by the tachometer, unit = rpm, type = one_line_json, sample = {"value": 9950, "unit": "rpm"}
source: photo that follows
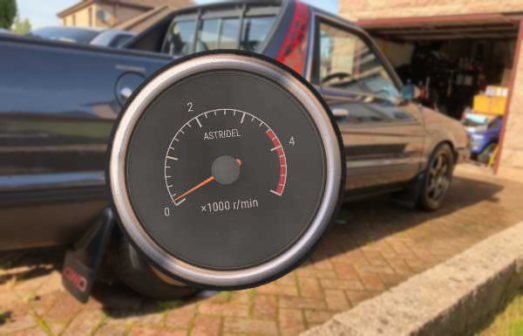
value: {"value": 100, "unit": "rpm"}
